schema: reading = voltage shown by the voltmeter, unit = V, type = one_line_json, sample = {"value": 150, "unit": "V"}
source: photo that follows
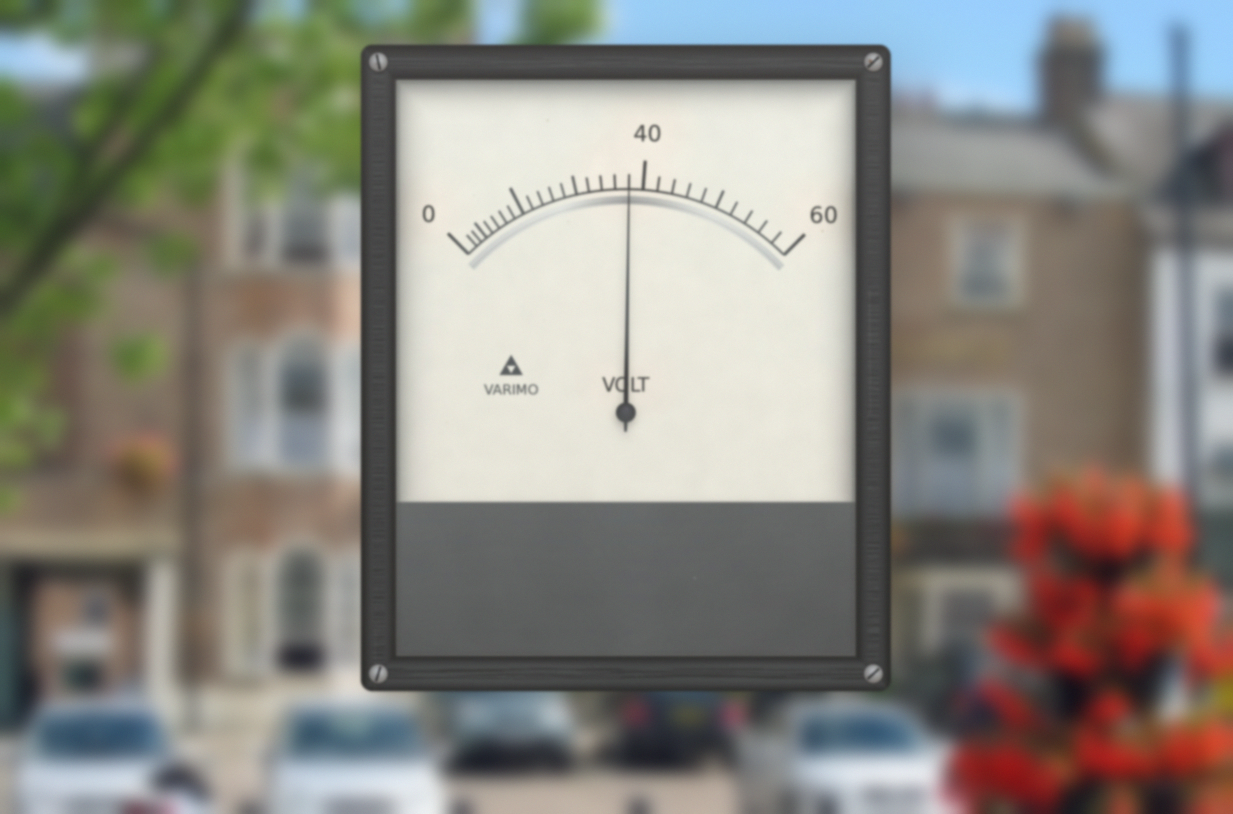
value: {"value": 38, "unit": "V"}
